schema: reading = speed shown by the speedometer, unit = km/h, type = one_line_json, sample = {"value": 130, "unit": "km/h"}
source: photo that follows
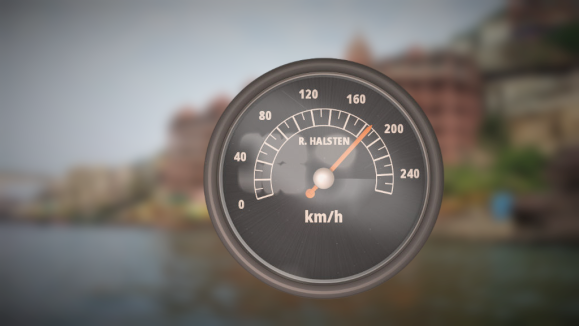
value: {"value": 185, "unit": "km/h"}
